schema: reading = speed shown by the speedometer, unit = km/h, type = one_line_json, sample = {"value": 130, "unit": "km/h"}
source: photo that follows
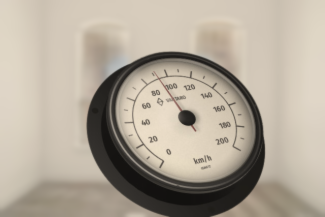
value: {"value": 90, "unit": "km/h"}
